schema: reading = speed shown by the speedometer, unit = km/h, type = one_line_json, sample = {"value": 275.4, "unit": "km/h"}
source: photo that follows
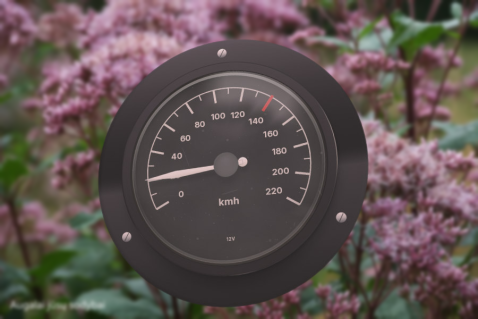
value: {"value": 20, "unit": "km/h"}
